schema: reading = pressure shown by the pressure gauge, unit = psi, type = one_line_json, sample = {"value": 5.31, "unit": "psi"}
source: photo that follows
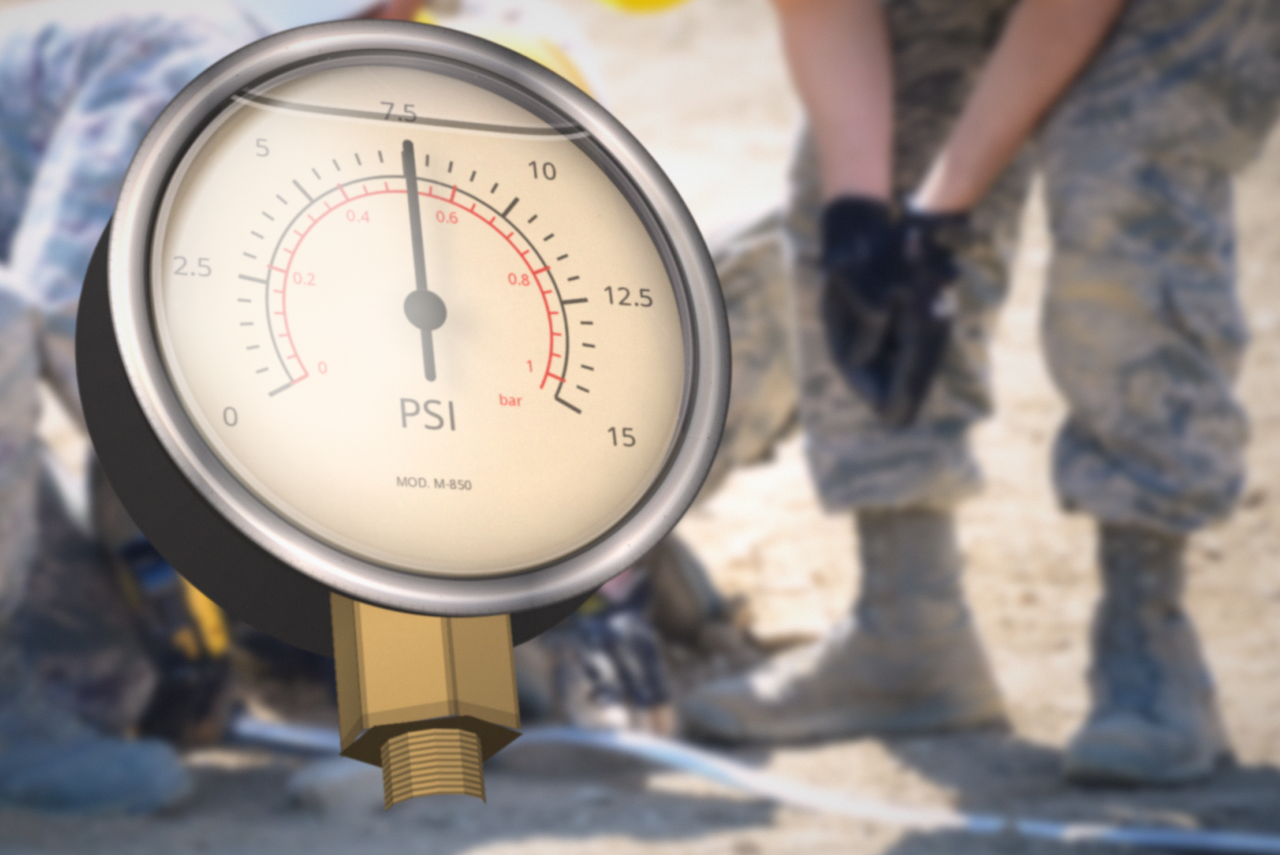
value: {"value": 7.5, "unit": "psi"}
